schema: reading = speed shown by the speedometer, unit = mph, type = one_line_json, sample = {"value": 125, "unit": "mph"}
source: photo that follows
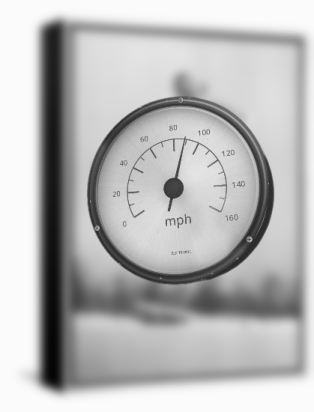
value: {"value": 90, "unit": "mph"}
